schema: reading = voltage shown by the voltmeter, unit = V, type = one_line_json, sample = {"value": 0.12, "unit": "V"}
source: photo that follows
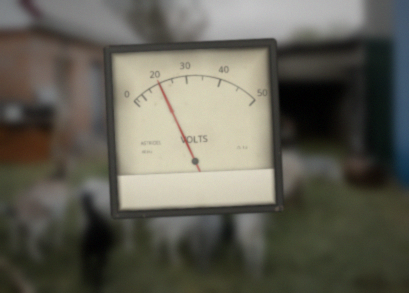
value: {"value": 20, "unit": "V"}
